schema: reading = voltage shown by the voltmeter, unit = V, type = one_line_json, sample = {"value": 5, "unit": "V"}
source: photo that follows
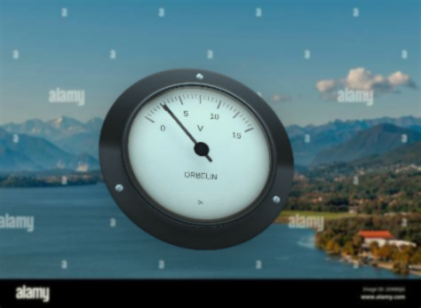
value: {"value": 2.5, "unit": "V"}
